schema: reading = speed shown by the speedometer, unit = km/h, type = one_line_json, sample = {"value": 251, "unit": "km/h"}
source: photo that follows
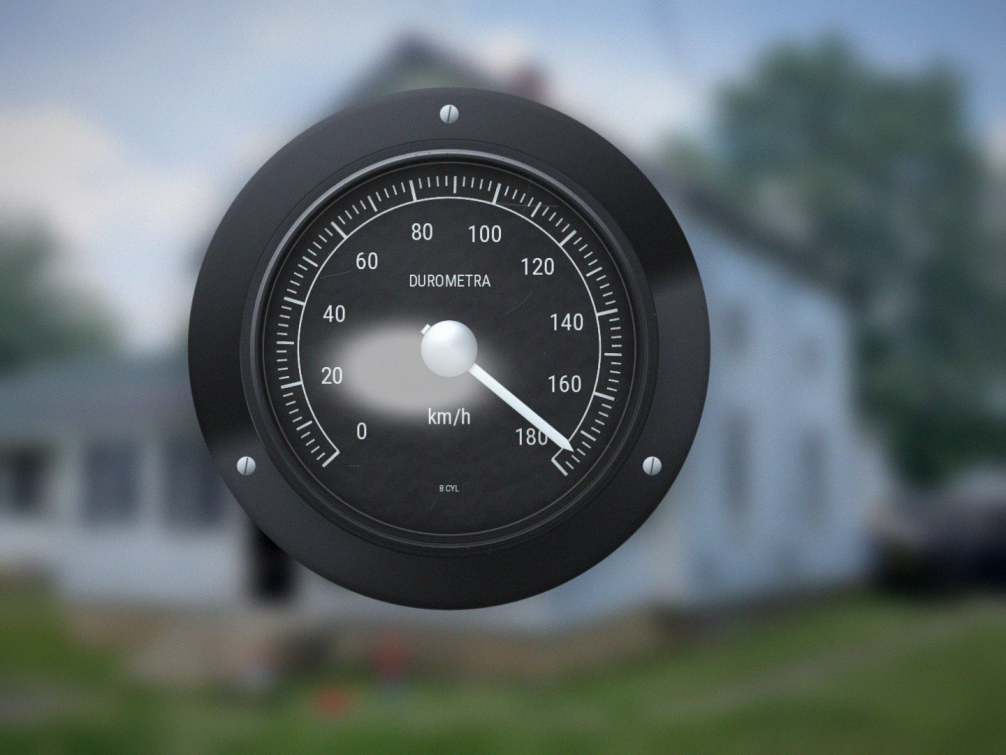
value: {"value": 175, "unit": "km/h"}
